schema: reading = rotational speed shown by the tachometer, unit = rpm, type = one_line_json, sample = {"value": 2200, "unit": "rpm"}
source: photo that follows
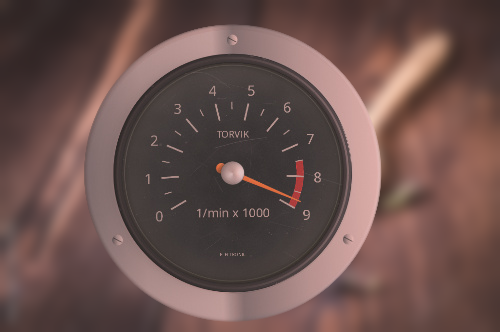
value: {"value": 8750, "unit": "rpm"}
